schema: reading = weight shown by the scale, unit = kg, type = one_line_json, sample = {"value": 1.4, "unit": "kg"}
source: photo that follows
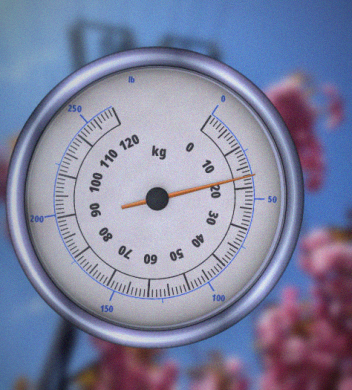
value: {"value": 17, "unit": "kg"}
